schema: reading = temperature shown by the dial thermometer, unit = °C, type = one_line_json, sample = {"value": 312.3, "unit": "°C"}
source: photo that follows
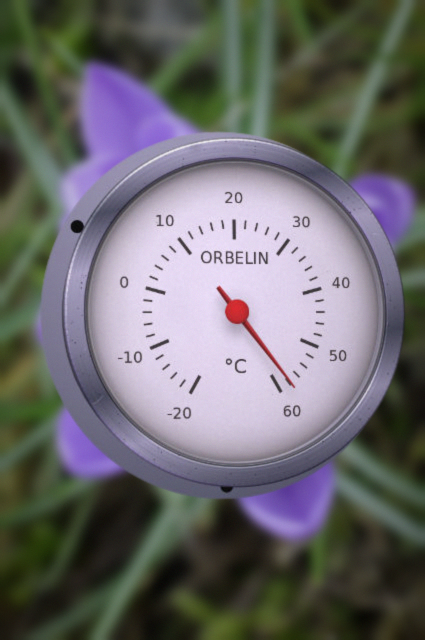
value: {"value": 58, "unit": "°C"}
